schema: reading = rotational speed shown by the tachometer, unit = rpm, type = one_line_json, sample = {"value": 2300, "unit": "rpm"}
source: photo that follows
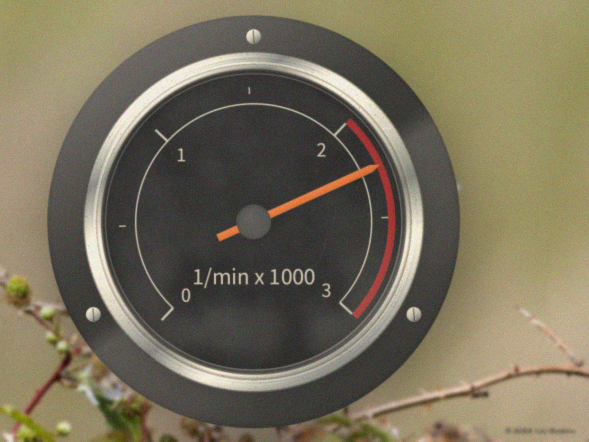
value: {"value": 2250, "unit": "rpm"}
